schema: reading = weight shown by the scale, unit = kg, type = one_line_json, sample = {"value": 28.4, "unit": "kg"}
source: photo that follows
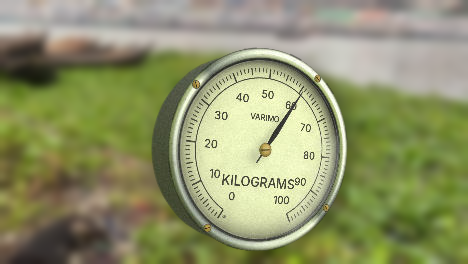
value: {"value": 60, "unit": "kg"}
